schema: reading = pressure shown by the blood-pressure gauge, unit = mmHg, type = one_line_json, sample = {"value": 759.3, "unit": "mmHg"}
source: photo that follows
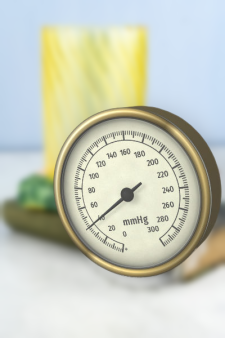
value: {"value": 40, "unit": "mmHg"}
